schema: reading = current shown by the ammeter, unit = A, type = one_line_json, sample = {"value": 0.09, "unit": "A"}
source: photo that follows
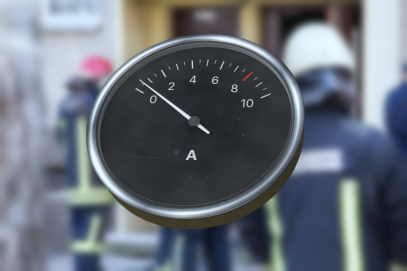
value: {"value": 0.5, "unit": "A"}
